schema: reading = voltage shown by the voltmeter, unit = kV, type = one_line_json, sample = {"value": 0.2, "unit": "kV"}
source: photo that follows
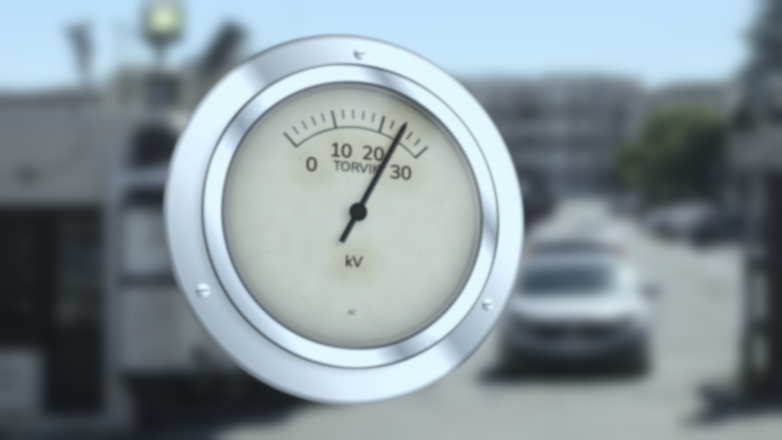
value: {"value": 24, "unit": "kV"}
